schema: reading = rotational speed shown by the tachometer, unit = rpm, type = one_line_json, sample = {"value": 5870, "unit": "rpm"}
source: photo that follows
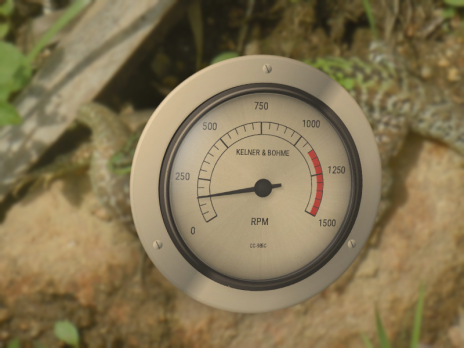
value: {"value": 150, "unit": "rpm"}
